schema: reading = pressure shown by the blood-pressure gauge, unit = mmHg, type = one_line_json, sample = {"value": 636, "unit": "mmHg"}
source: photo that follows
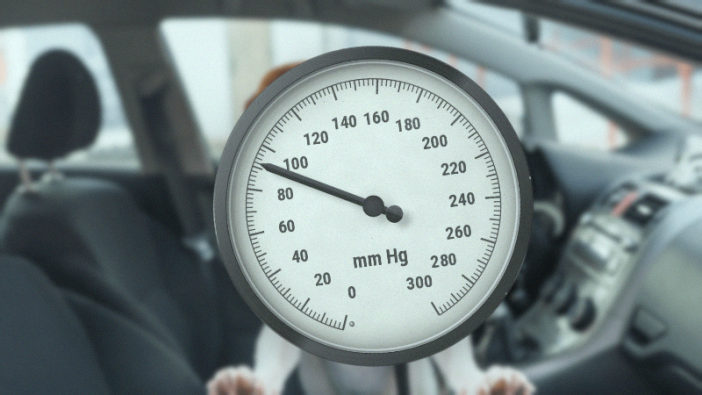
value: {"value": 92, "unit": "mmHg"}
